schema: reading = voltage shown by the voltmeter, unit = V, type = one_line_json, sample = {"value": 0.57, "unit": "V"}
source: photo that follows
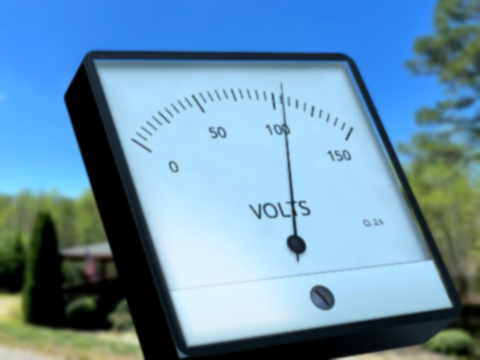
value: {"value": 105, "unit": "V"}
